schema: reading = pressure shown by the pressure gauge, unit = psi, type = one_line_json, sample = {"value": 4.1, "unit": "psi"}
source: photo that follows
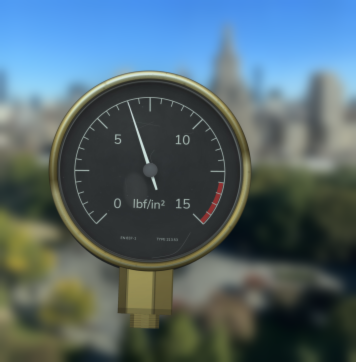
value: {"value": 6.5, "unit": "psi"}
